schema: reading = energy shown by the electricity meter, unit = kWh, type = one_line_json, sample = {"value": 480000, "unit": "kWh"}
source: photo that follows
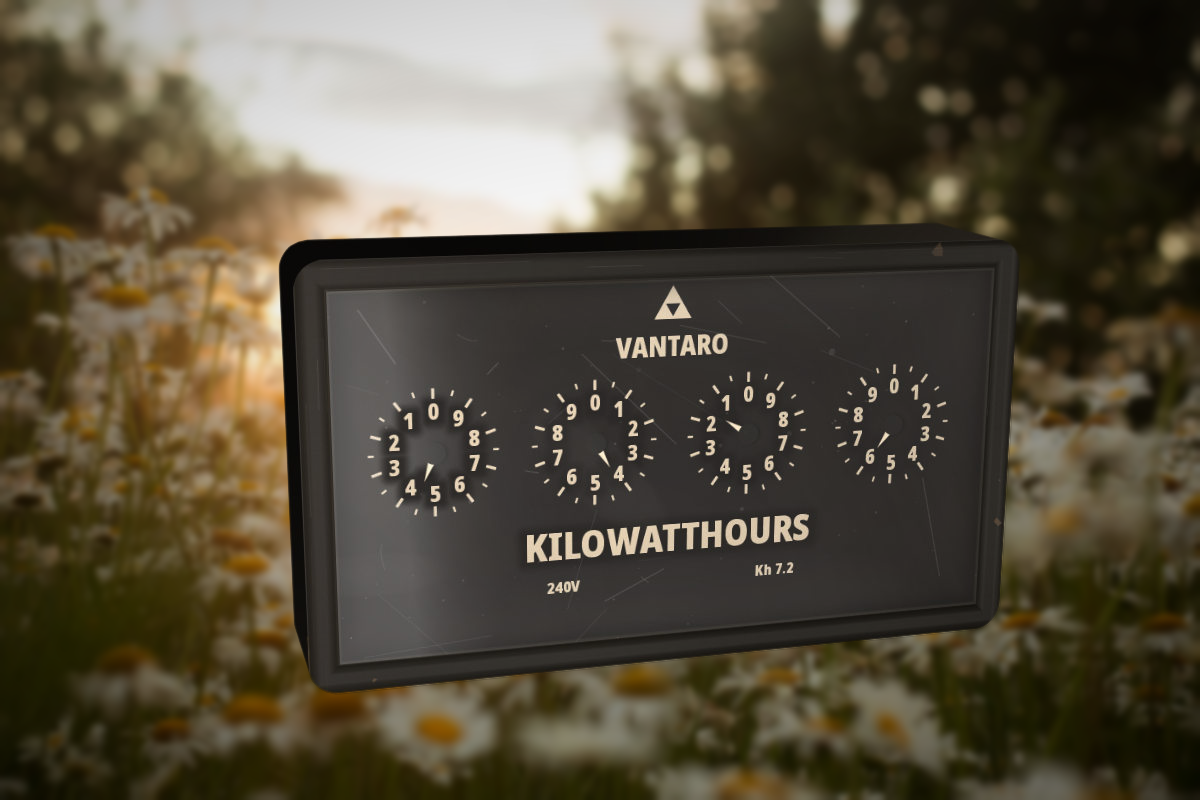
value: {"value": 4416, "unit": "kWh"}
